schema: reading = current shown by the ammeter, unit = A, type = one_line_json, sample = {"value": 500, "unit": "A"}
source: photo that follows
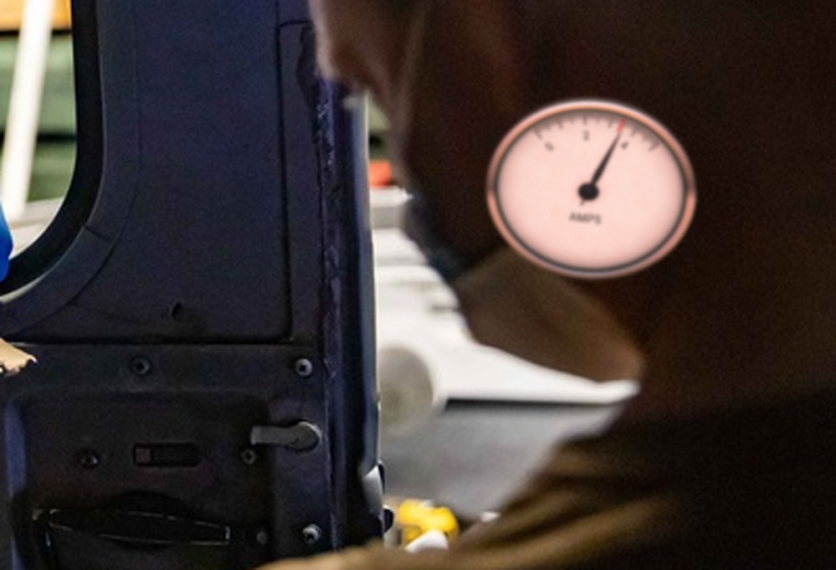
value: {"value": 3.5, "unit": "A"}
